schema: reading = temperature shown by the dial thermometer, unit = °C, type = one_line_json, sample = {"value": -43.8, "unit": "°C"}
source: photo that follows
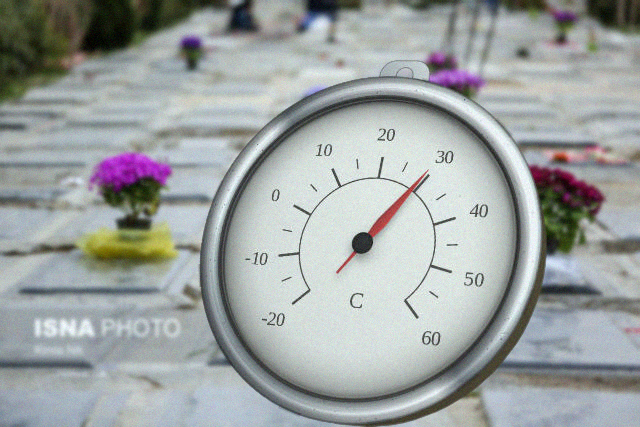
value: {"value": 30, "unit": "°C"}
